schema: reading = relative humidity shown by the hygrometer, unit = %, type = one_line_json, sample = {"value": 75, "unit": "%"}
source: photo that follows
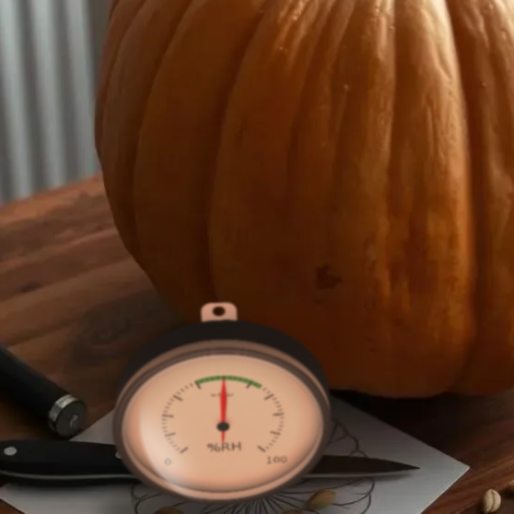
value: {"value": 50, "unit": "%"}
